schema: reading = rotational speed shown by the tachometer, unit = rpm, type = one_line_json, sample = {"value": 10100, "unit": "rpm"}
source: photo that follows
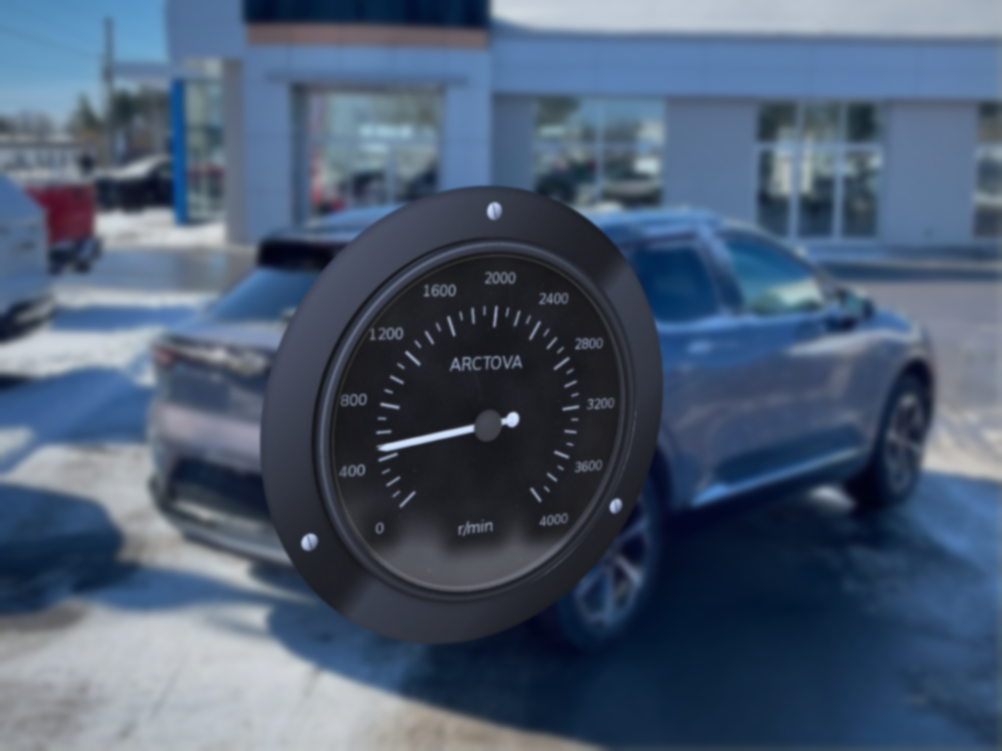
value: {"value": 500, "unit": "rpm"}
